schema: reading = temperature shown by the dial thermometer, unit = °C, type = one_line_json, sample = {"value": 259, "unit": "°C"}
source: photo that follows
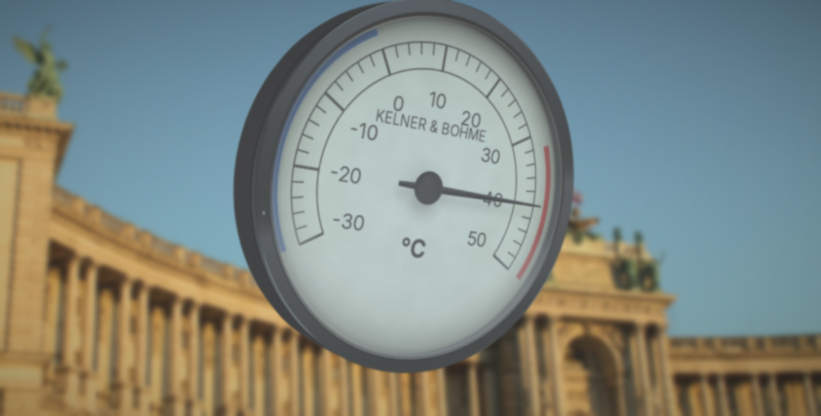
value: {"value": 40, "unit": "°C"}
